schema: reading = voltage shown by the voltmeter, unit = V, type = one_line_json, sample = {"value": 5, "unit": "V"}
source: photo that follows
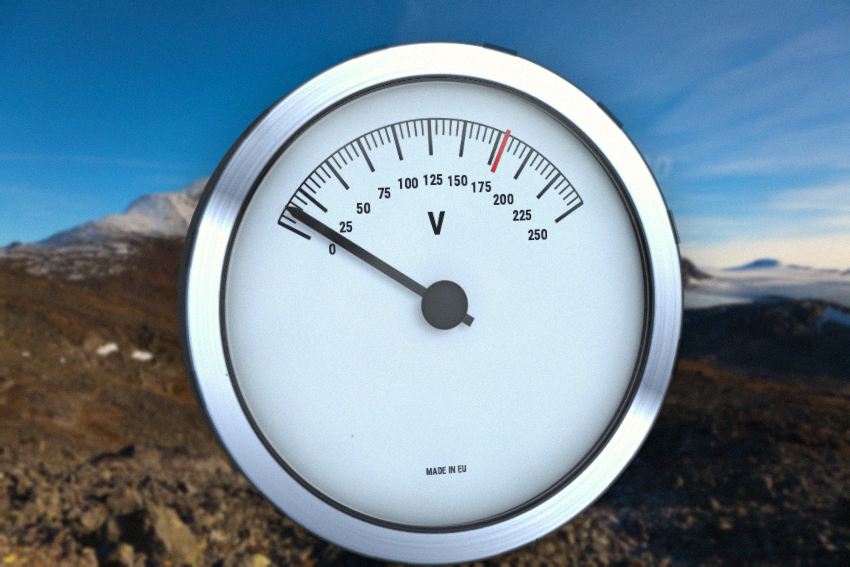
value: {"value": 10, "unit": "V"}
